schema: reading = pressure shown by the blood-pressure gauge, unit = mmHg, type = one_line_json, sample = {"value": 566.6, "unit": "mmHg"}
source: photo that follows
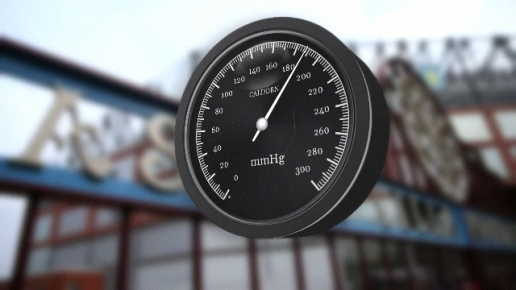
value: {"value": 190, "unit": "mmHg"}
